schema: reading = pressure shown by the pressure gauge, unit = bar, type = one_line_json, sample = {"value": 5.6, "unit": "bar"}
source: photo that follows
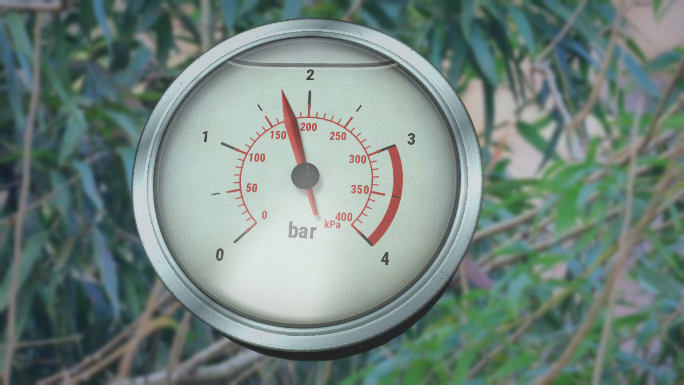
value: {"value": 1.75, "unit": "bar"}
